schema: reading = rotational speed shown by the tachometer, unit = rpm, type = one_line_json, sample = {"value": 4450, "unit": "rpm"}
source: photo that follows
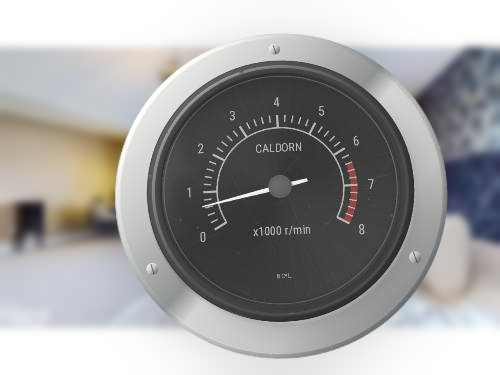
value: {"value": 600, "unit": "rpm"}
